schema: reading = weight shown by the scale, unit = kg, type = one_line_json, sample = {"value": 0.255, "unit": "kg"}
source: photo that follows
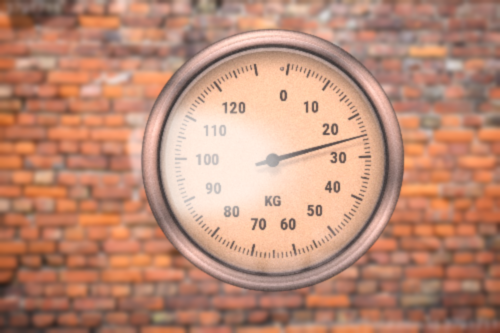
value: {"value": 25, "unit": "kg"}
